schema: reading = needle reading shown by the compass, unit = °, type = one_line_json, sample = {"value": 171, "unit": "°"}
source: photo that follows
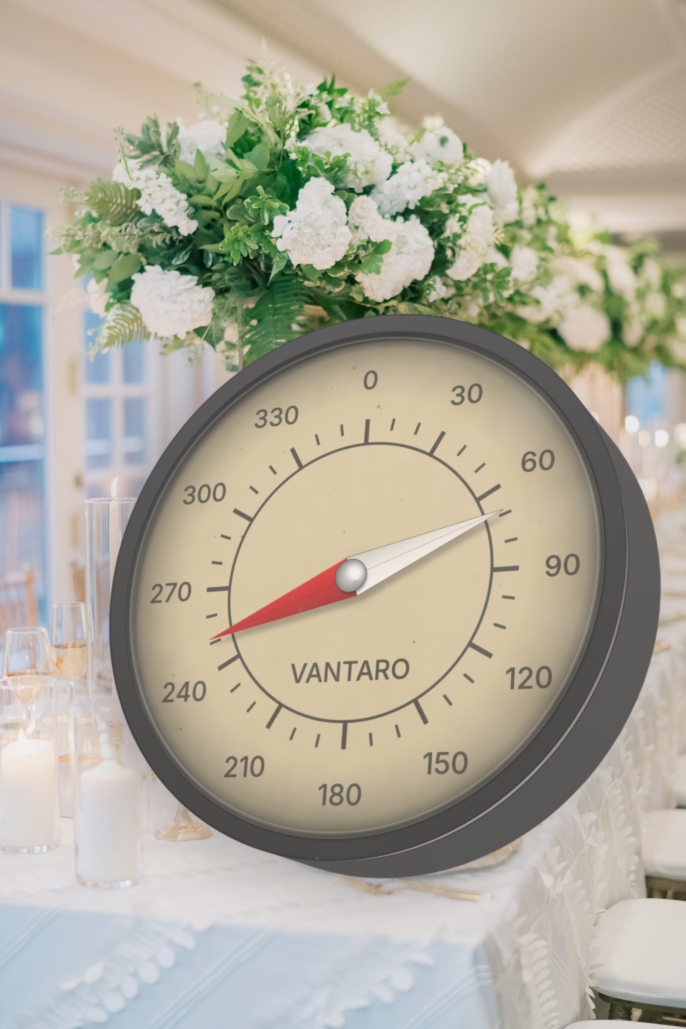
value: {"value": 250, "unit": "°"}
